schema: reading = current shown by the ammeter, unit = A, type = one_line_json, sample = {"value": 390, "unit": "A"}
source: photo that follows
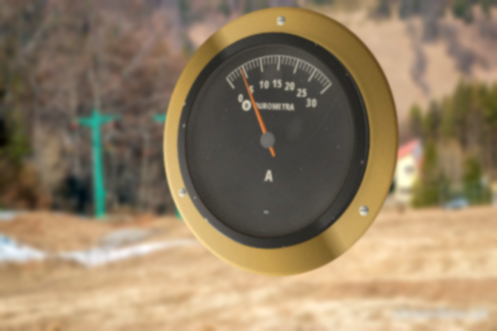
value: {"value": 5, "unit": "A"}
